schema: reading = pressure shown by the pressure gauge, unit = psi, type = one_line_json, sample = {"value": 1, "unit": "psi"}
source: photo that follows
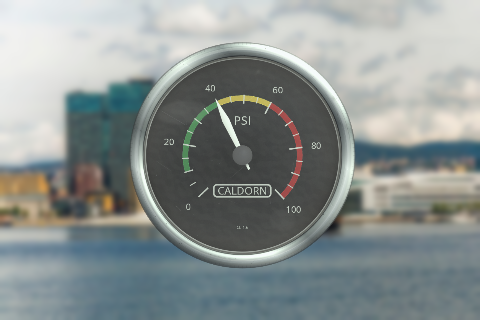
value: {"value": 40, "unit": "psi"}
